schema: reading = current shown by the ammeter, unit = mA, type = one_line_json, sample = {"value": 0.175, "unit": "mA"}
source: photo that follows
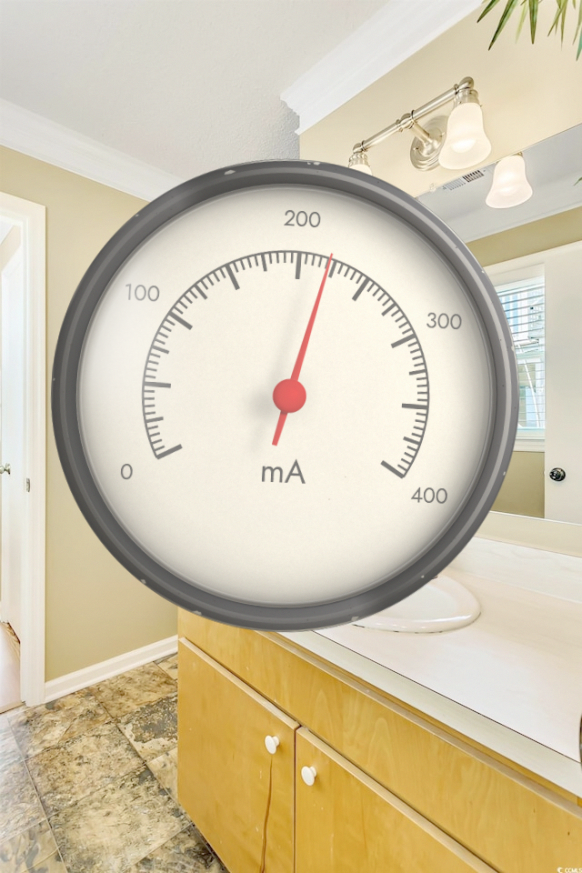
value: {"value": 220, "unit": "mA"}
